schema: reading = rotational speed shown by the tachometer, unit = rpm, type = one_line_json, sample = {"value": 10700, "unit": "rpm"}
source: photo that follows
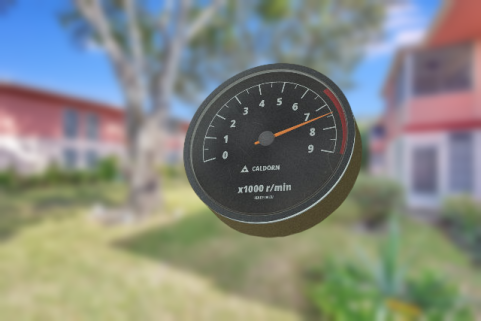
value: {"value": 7500, "unit": "rpm"}
